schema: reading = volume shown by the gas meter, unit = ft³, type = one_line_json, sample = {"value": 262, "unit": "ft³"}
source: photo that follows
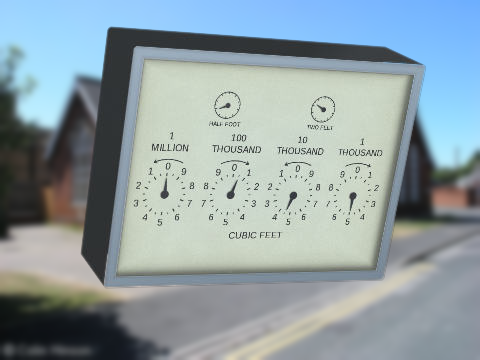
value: {"value": 4500, "unit": "ft³"}
